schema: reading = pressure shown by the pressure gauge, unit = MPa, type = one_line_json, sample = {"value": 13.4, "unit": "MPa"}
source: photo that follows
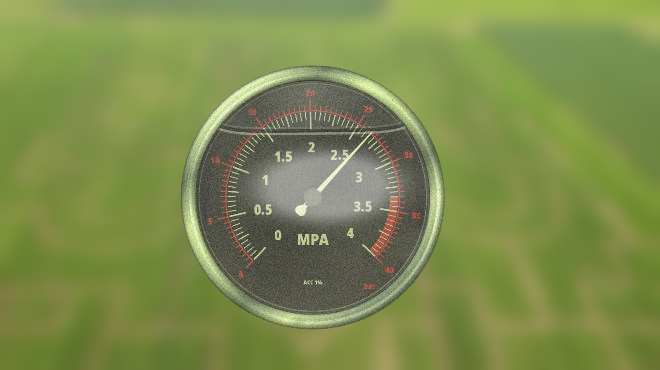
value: {"value": 2.65, "unit": "MPa"}
